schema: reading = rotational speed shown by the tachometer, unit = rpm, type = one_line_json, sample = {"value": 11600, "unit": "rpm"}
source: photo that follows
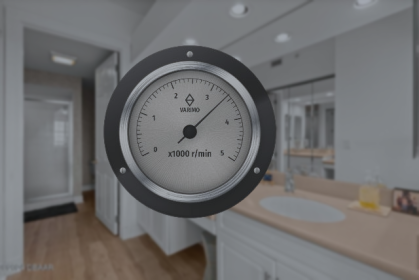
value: {"value": 3400, "unit": "rpm"}
